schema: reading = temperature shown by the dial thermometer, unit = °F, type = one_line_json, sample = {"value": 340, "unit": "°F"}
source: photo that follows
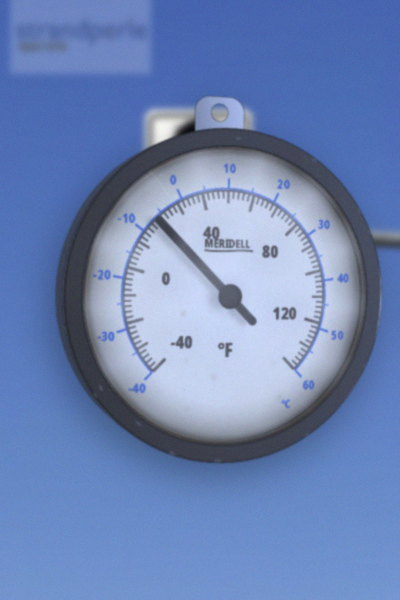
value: {"value": 20, "unit": "°F"}
